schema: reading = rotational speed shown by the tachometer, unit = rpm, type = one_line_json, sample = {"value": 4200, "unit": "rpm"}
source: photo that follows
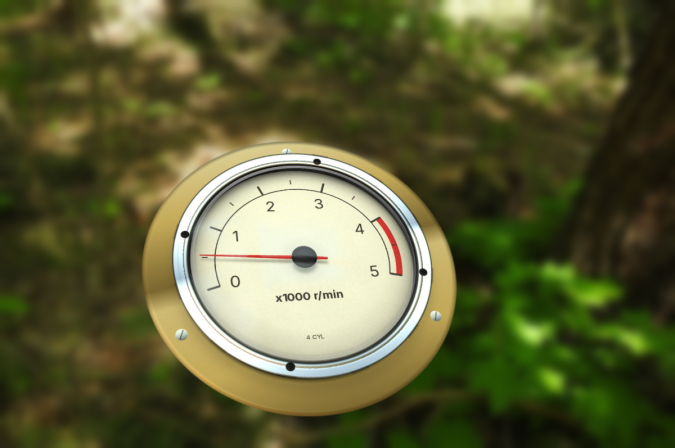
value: {"value": 500, "unit": "rpm"}
